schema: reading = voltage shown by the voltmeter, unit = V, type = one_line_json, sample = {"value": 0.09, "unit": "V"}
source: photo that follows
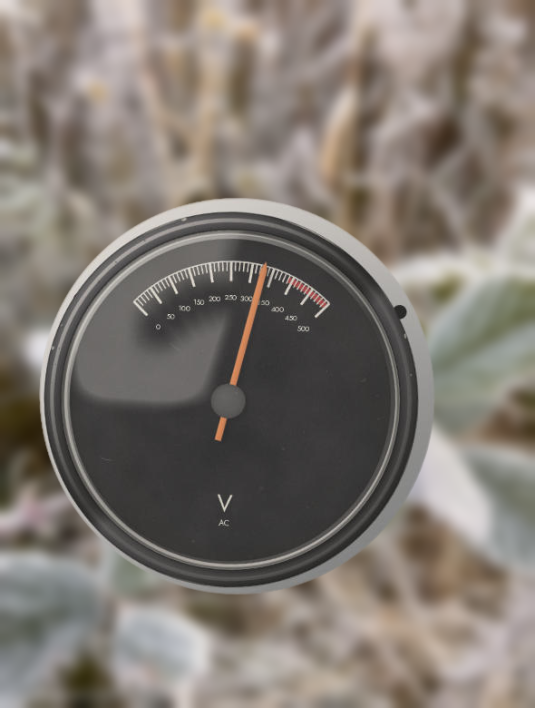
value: {"value": 330, "unit": "V"}
